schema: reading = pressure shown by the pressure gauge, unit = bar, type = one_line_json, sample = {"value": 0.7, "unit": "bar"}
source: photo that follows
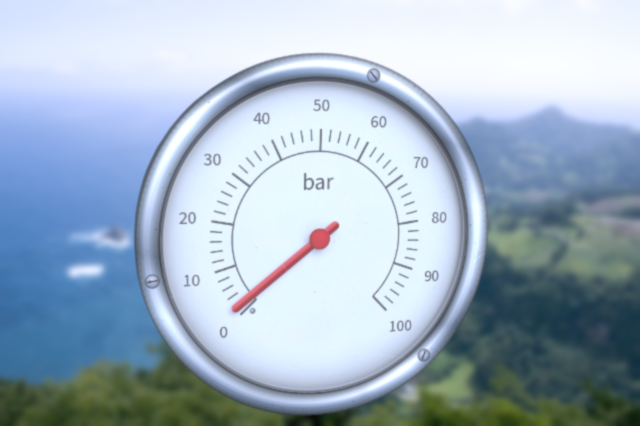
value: {"value": 2, "unit": "bar"}
